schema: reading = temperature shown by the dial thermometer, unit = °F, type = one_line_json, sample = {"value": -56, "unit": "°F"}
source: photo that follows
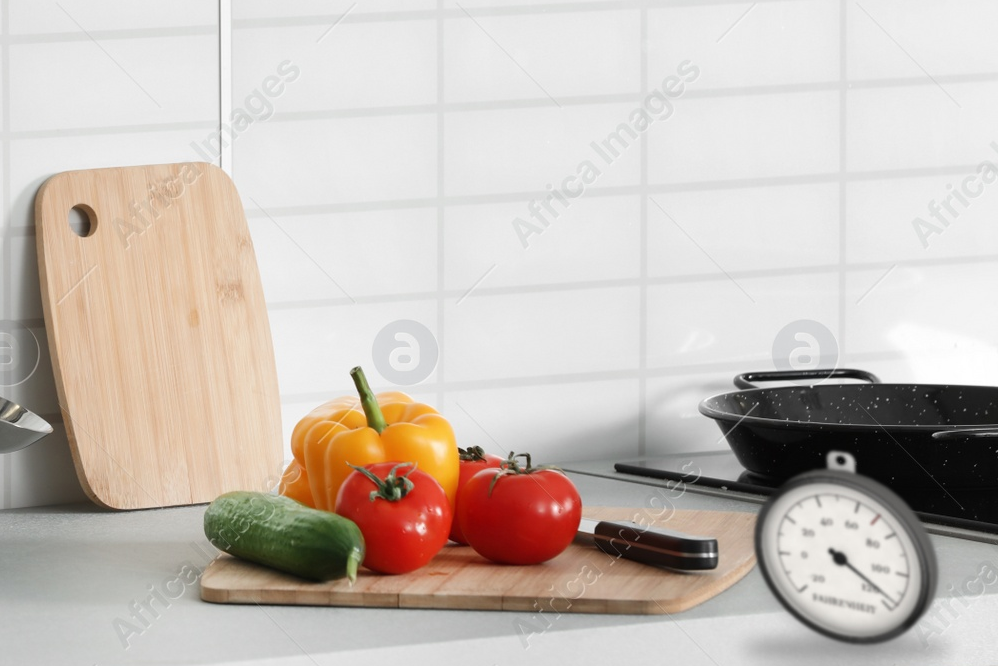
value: {"value": 115, "unit": "°F"}
